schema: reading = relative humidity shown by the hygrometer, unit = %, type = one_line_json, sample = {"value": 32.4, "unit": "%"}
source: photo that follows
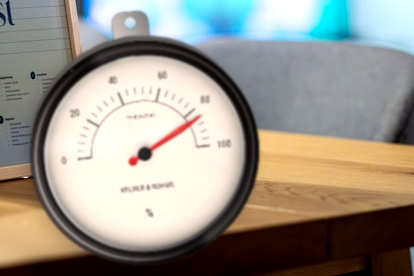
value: {"value": 84, "unit": "%"}
